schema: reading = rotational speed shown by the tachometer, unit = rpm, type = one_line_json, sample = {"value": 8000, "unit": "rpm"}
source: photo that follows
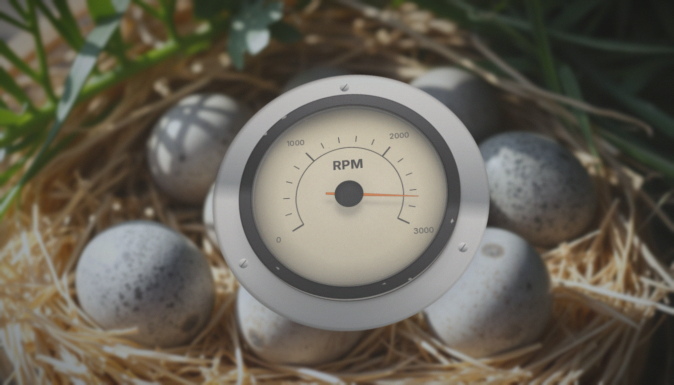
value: {"value": 2700, "unit": "rpm"}
